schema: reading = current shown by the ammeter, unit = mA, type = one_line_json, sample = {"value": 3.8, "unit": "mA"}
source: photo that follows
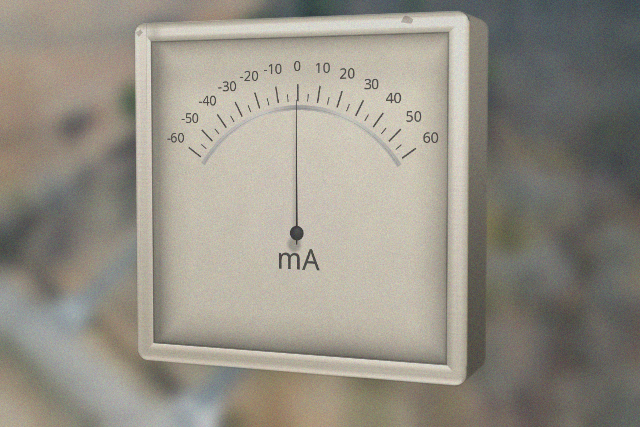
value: {"value": 0, "unit": "mA"}
